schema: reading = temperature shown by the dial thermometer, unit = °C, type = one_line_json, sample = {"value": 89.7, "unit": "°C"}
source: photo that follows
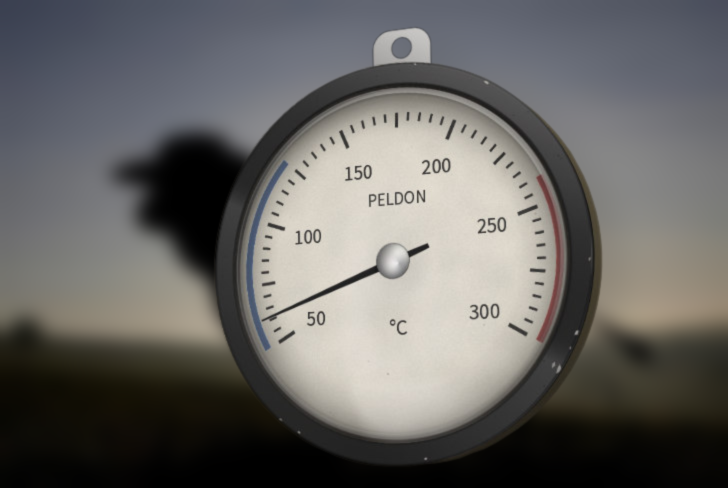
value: {"value": 60, "unit": "°C"}
